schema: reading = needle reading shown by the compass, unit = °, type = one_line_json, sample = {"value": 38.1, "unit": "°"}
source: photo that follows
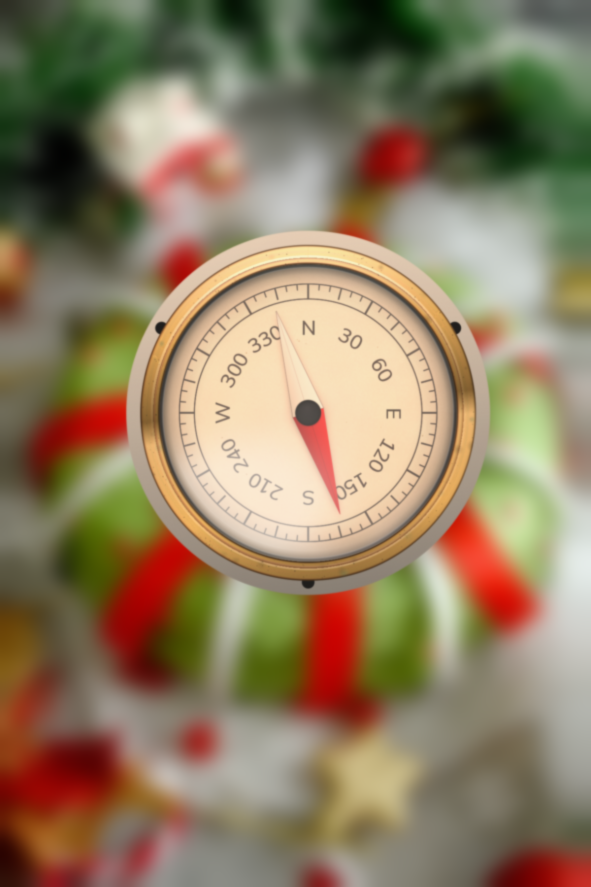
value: {"value": 162.5, "unit": "°"}
